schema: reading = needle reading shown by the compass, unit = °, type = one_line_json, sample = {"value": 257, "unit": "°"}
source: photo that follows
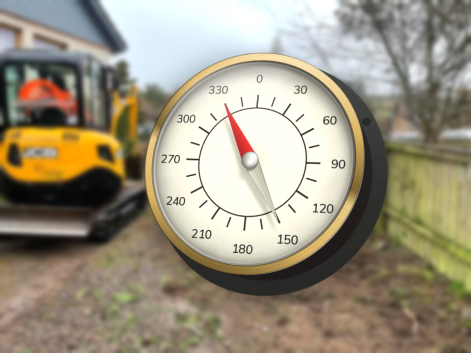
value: {"value": 330, "unit": "°"}
